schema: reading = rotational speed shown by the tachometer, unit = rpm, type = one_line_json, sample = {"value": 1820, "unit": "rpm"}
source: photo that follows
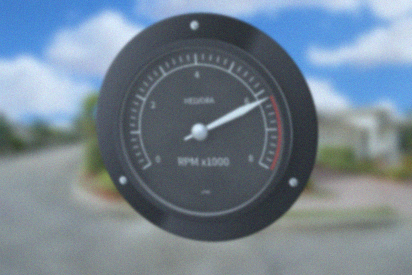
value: {"value": 6200, "unit": "rpm"}
